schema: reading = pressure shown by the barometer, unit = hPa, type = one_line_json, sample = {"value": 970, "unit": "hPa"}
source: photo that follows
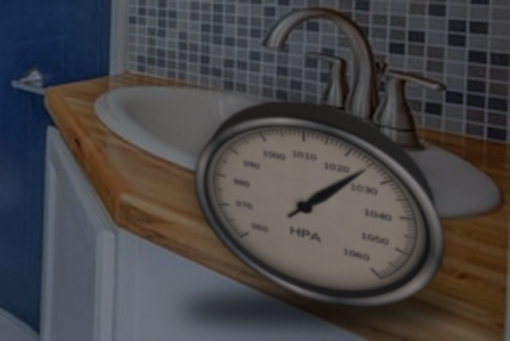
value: {"value": 1025, "unit": "hPa"}
